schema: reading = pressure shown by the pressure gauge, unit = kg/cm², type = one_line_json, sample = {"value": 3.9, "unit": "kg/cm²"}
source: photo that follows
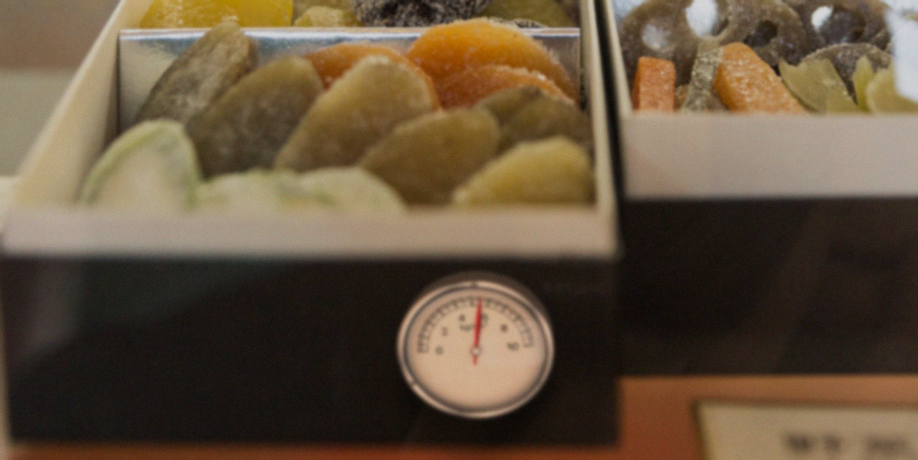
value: {"value": 5.5, "unit": "kg/cm²"}
